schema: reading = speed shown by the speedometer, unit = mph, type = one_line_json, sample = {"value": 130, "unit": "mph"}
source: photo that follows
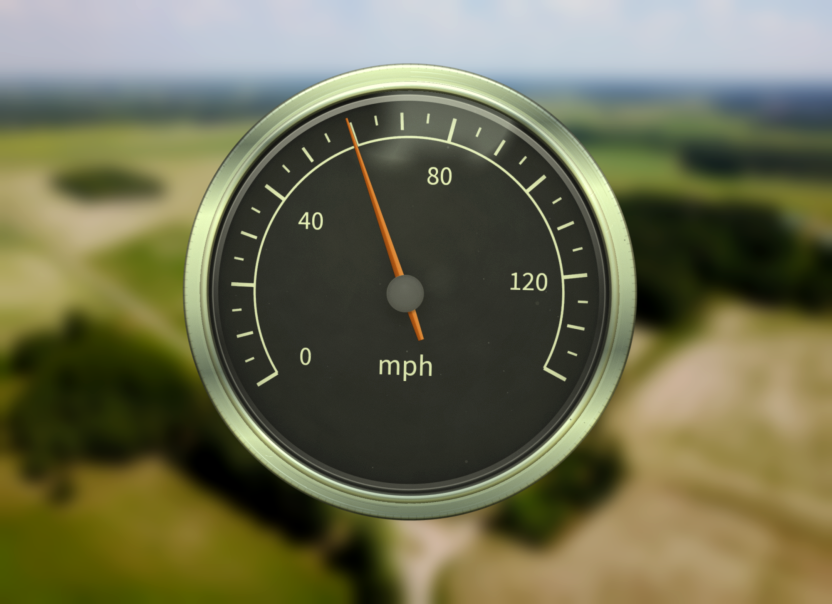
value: {"value": 60, "unit": "mph"}
